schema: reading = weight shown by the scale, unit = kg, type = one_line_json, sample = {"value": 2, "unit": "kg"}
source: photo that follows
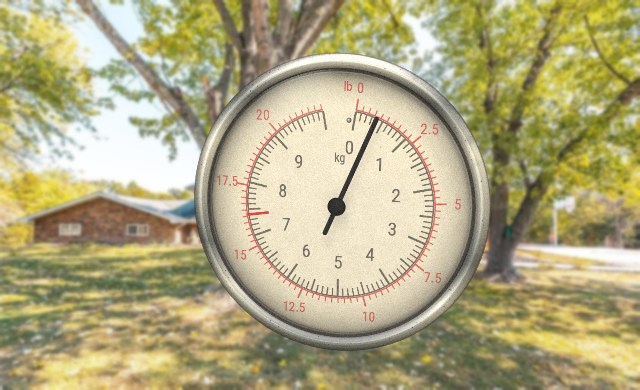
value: {"value": 0.4, "unit": "kg"}
